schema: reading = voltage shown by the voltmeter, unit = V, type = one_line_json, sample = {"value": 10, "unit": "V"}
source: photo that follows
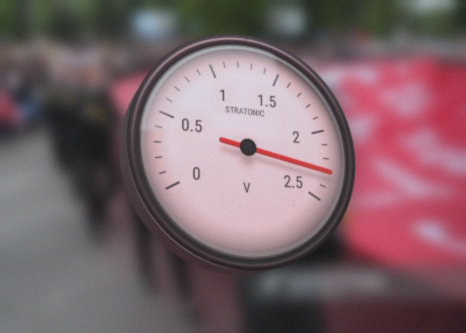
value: {"value": 2.3, "unit": "V"}
